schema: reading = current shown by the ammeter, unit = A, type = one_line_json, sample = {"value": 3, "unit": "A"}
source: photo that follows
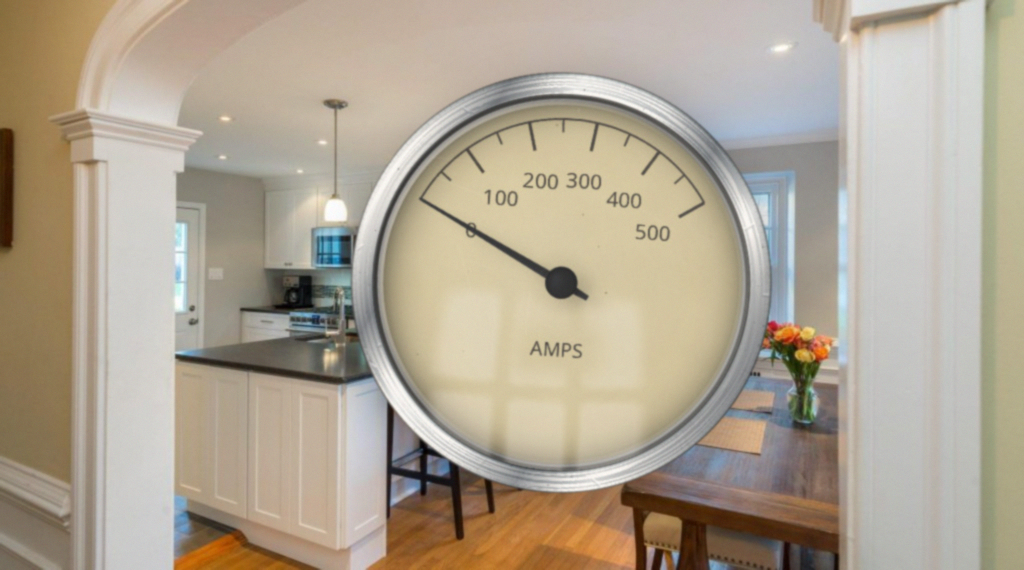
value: {"value": 0, "unit": "A"}
